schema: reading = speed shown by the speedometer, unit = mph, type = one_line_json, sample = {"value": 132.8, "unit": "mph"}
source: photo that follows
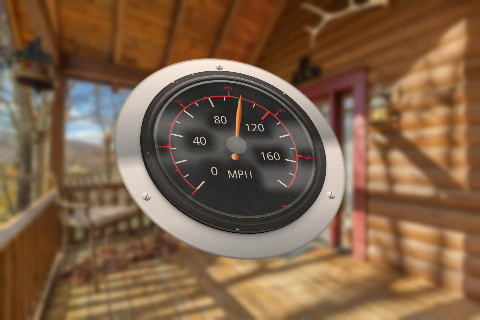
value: {"value": 100, "unit": "mph"}
